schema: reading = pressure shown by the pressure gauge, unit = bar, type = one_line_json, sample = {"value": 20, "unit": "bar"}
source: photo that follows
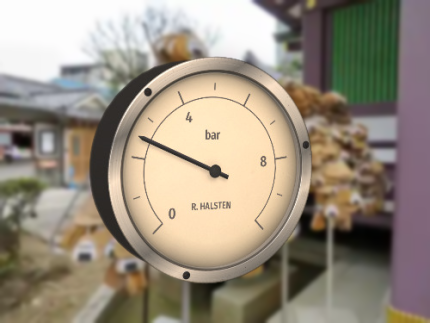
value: {"value": 2.5, "unit": "bar"}
